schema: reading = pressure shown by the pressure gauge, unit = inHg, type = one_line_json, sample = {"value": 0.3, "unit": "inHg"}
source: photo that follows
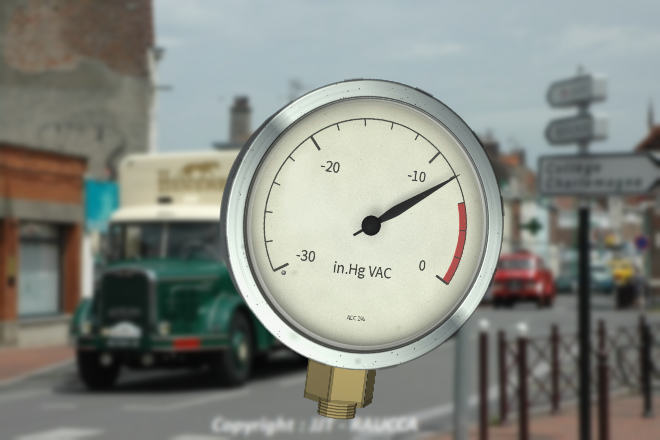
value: {"value": -8, "unit": "inHg"}
